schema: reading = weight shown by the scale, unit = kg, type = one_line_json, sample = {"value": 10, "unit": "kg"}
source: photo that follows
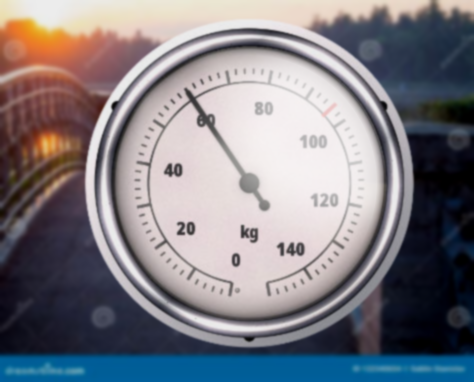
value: {"value": 60, "unit": "kg"}
